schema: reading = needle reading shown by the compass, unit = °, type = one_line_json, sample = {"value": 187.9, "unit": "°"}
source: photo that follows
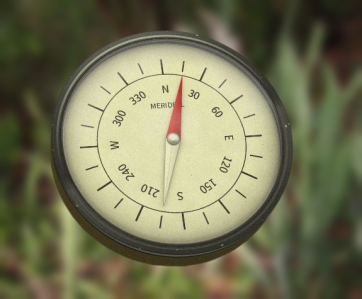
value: {"value": 15, "unit": "°"}
